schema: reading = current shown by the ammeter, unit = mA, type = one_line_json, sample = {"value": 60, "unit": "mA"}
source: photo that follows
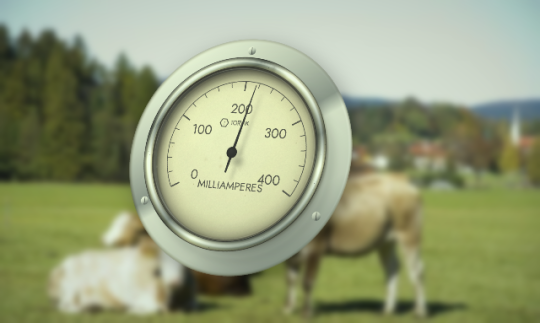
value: {"value": 220, "unit": "mA"}
